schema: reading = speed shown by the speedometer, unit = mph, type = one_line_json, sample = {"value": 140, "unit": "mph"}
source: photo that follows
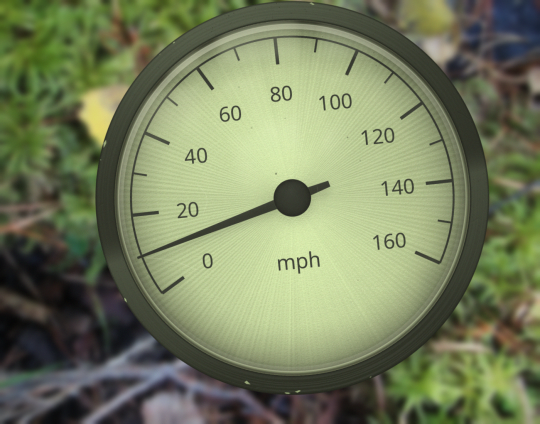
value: {"value": 10, "unit": "mph"}
